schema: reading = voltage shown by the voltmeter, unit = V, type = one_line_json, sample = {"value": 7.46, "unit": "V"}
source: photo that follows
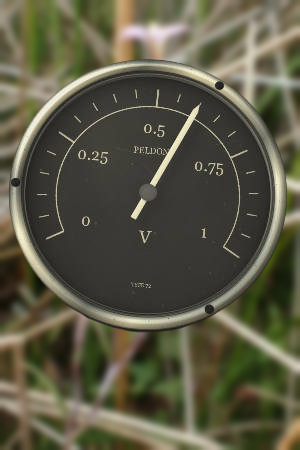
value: {"value": 0.6, "unit": "V"}
